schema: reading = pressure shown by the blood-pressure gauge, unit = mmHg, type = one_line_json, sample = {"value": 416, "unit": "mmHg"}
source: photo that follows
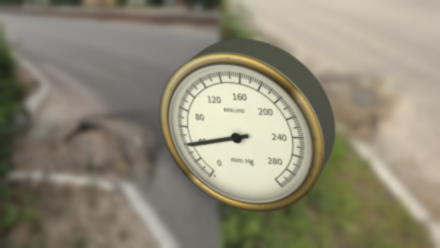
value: {"value": 40, "unit": "mmHg"}
